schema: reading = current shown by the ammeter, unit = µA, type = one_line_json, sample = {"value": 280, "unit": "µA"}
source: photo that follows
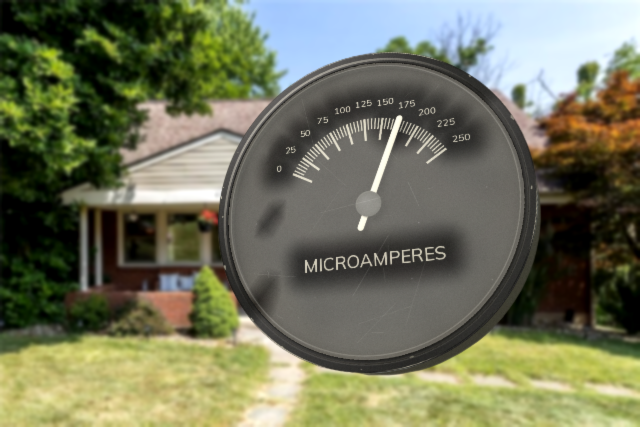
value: {"value": 175, "unit": "µA"}
